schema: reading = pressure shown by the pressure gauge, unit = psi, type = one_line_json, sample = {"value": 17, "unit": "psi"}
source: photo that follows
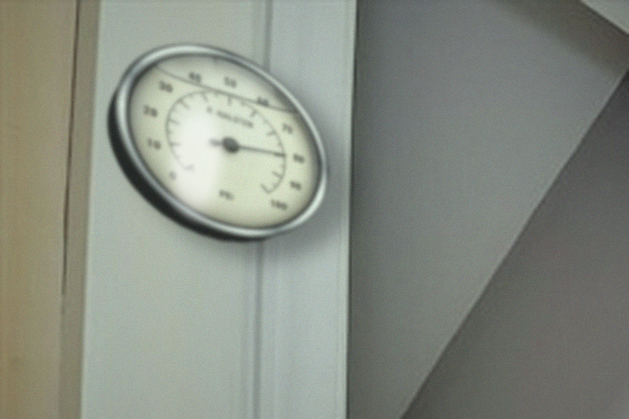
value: {"value": 80, "unit": "psi"}
